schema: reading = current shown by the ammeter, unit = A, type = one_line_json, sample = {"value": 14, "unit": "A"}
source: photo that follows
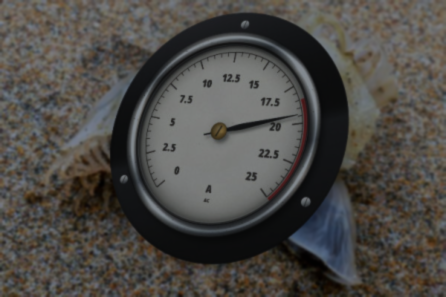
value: {"value": 19.5, "unit": "A"}
